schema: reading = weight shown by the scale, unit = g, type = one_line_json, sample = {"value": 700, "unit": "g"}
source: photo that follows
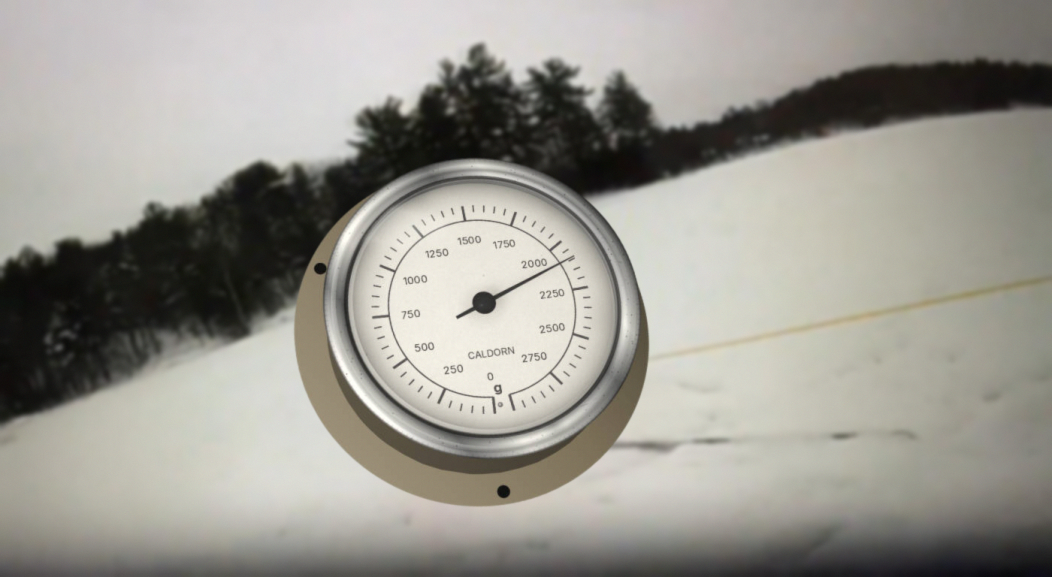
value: {"value": 2100, "unit": "g"}
